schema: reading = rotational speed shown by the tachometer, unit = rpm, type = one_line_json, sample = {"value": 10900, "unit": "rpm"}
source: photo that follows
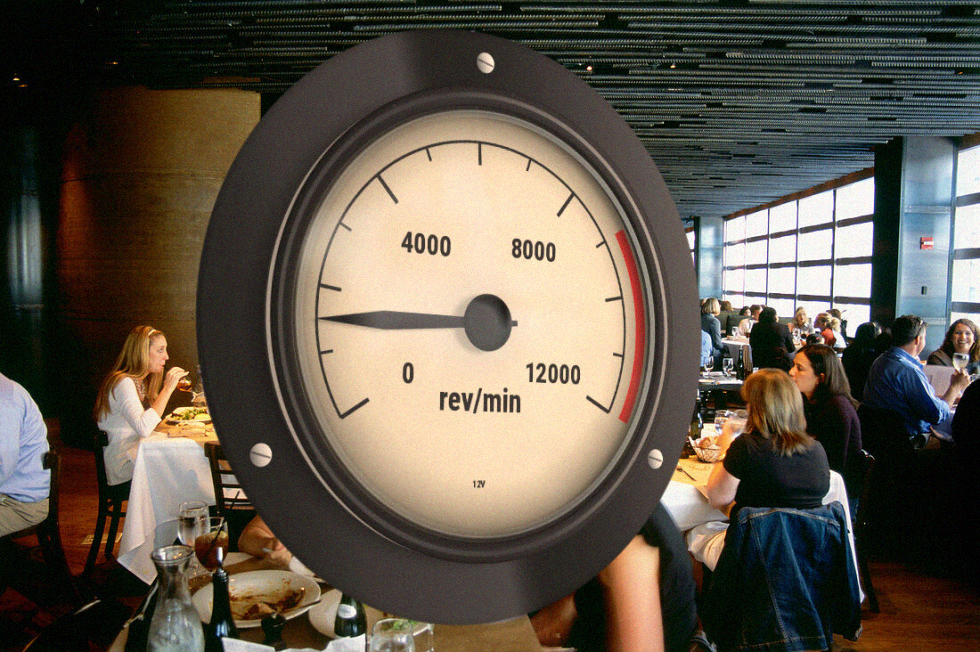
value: {"value": 1500, "unit": "rpm"}
